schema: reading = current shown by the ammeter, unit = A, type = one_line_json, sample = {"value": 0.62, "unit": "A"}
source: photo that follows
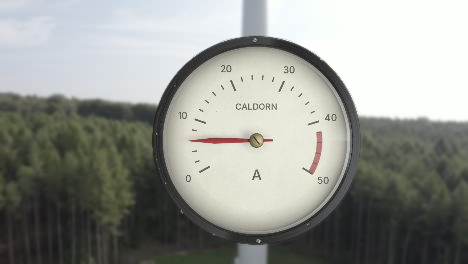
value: {"value": 6, "unit": "A"}
